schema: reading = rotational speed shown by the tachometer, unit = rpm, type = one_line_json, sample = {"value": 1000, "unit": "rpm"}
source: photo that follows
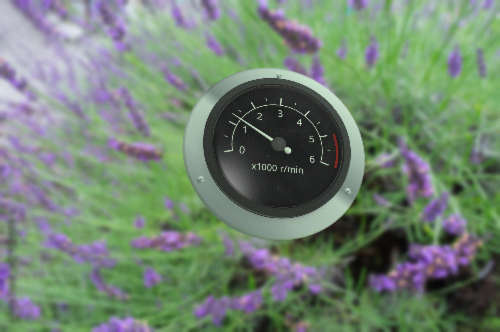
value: {"value": 1250, "unit": "rpm"}
